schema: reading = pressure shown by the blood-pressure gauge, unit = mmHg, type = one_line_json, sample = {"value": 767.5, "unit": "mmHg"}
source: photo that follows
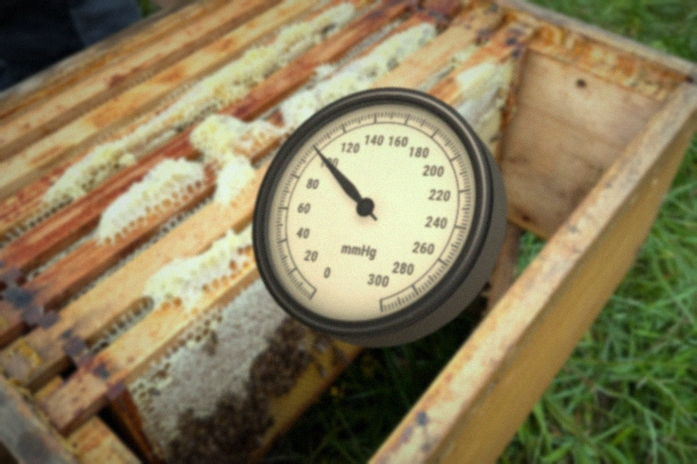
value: {"value": 100, "unit": "mmHg"}
